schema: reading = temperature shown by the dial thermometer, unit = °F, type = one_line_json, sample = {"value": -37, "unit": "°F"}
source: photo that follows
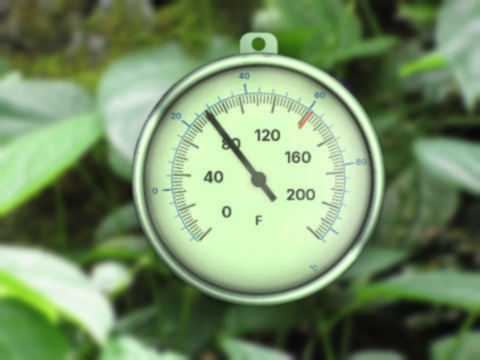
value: {"value": 80, "unit": "°F"}
